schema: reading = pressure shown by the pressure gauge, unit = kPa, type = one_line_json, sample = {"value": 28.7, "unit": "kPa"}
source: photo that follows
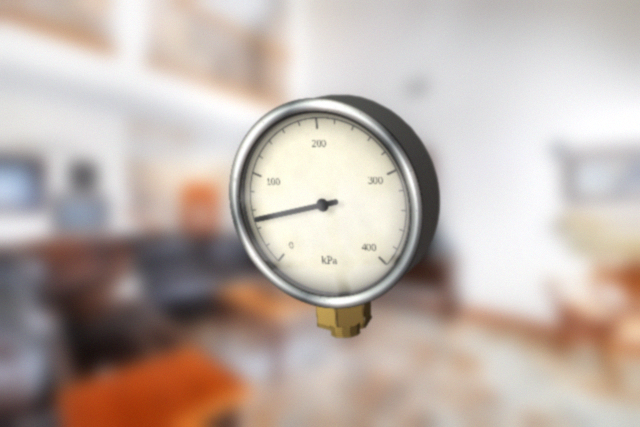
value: {"value": 50, "unit": "kPa"}
